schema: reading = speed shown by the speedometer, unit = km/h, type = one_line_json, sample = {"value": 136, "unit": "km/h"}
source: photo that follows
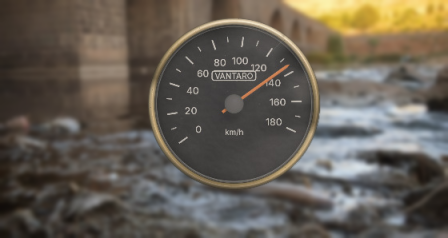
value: {"value": 135, "unit": "km/h"}
